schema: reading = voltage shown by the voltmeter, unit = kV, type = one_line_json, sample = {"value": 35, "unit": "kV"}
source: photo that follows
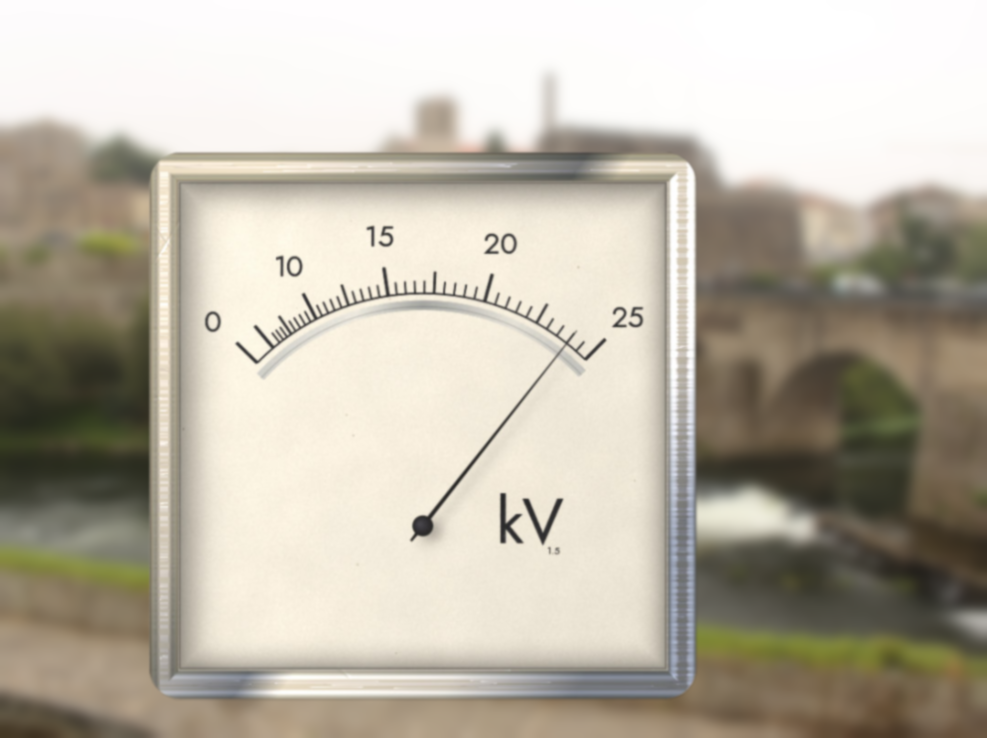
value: {"value": 24, "unit": "kV"}
